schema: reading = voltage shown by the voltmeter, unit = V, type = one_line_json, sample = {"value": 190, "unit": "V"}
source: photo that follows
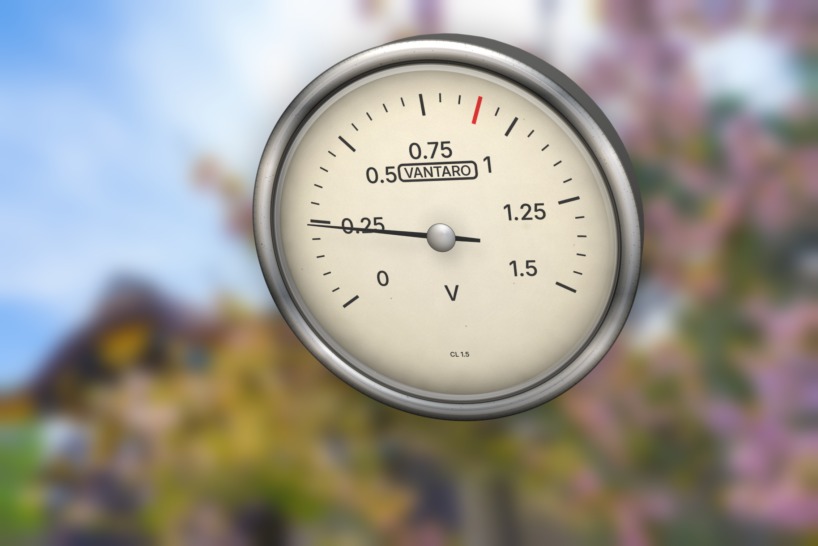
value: {"value": 0.25, "unit": "V"}
